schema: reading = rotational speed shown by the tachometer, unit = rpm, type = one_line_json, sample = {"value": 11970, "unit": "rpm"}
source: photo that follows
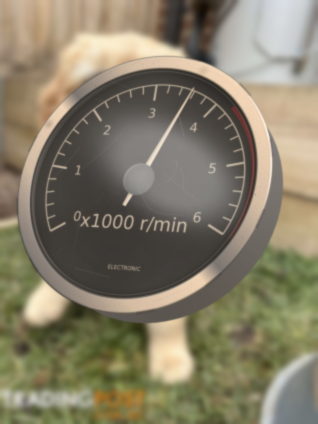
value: {"value": 3600, "unit": "rpm"}
